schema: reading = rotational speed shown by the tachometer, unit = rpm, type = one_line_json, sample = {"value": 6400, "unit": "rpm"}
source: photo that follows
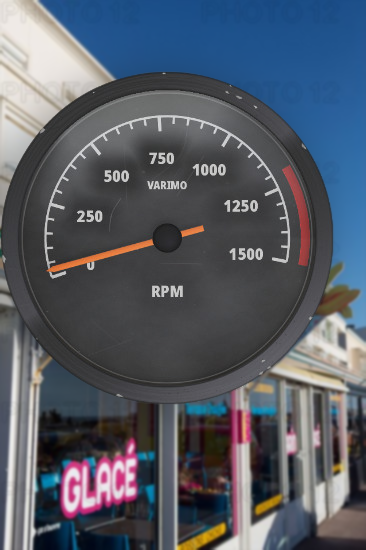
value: {"value": 25, "unit": "rpm"}
